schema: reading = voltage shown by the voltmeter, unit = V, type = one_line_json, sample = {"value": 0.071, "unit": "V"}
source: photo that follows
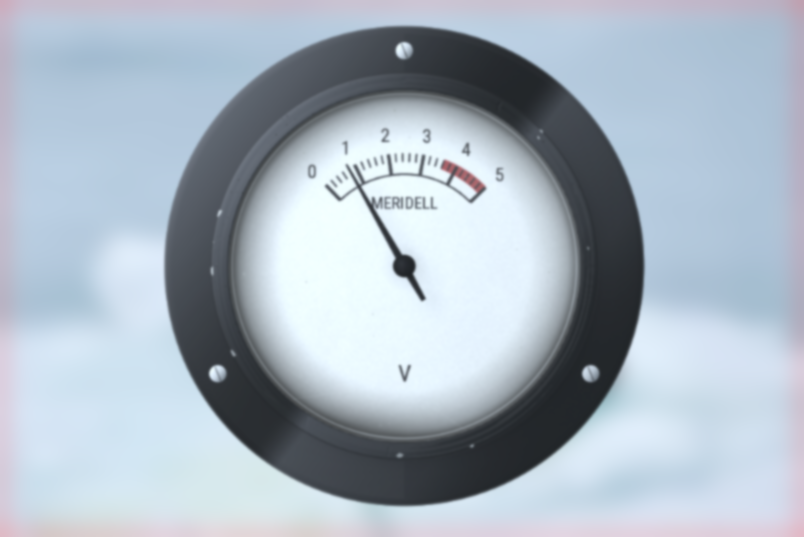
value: {"value": 0.8, "unit": "V"}
